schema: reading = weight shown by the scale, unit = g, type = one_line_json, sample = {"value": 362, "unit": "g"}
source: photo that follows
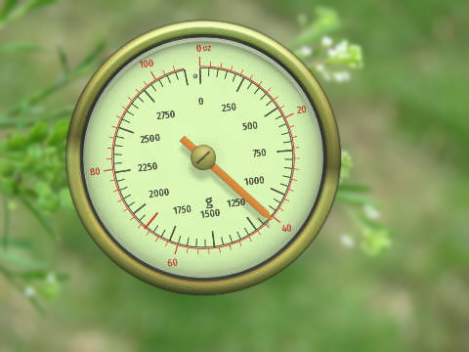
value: {"value": 1150, "unit": "g"}
